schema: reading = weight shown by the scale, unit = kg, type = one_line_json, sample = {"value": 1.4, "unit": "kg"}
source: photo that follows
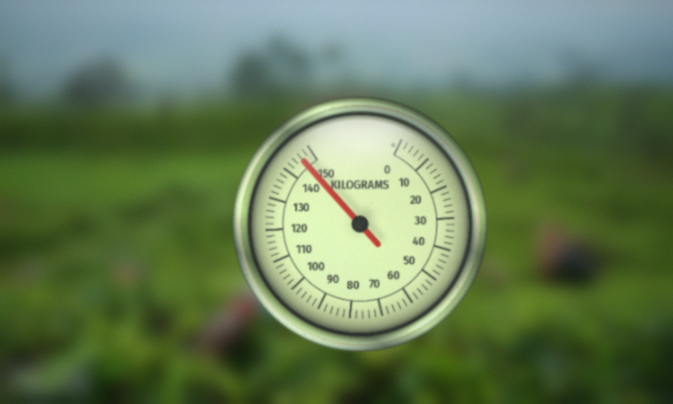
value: {"value": 146, "unit": "kg"}
